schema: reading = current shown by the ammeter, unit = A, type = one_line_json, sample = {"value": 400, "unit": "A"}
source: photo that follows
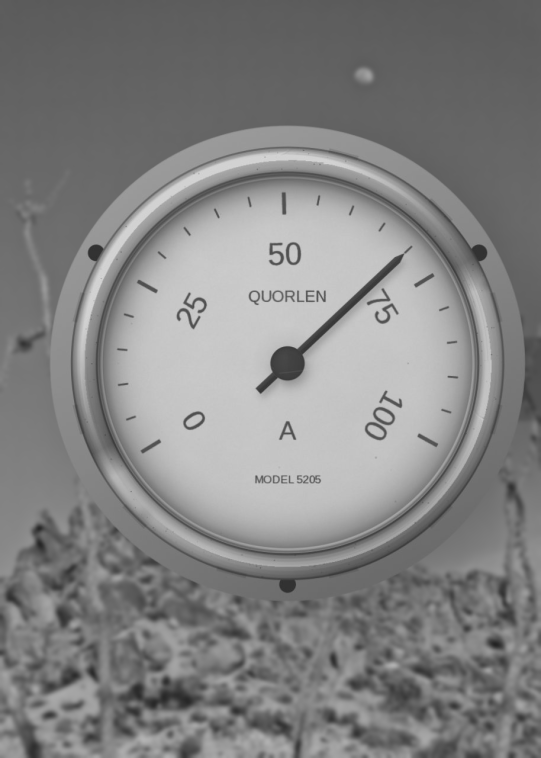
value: {"value": 70, "unit": "A"}
